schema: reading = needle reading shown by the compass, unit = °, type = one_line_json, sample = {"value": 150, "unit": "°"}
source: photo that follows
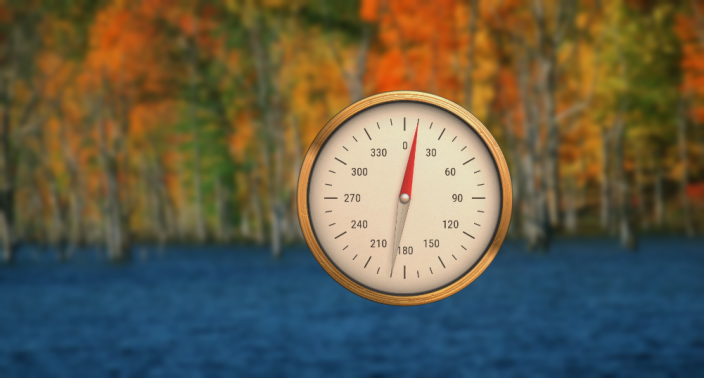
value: {"value": 10, "unit": "°"}
